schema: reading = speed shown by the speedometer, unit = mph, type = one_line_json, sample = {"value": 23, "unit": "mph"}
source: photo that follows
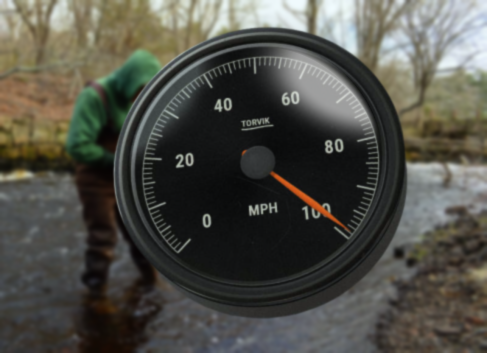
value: {"value": 99, "unit": "mph"}
